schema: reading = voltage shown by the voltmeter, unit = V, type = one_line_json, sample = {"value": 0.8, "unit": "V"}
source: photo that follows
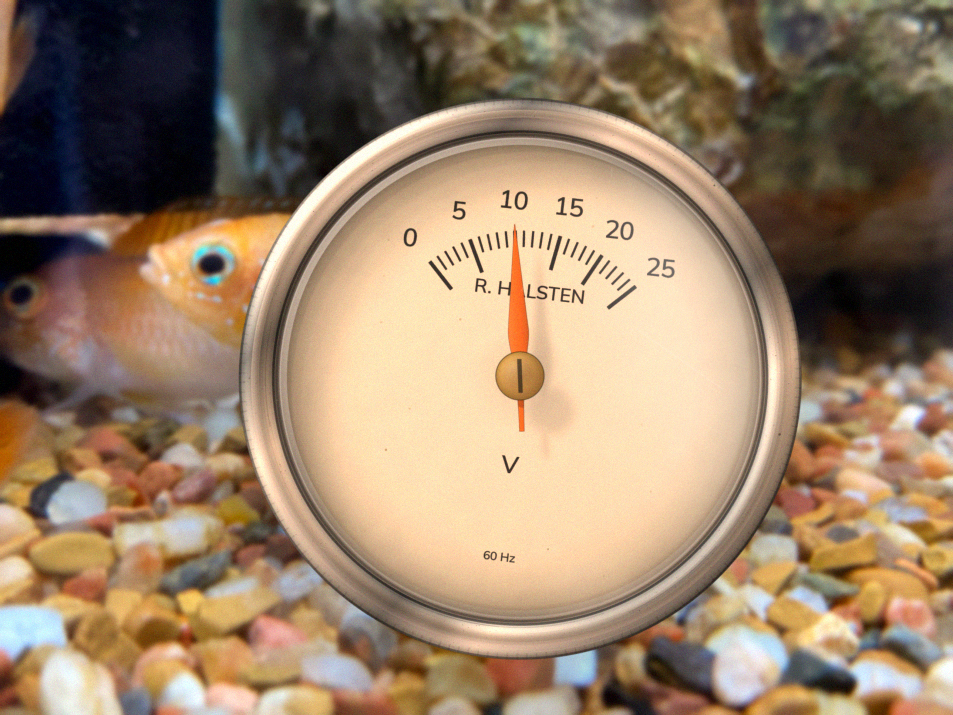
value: {"value": 10, "unit": "V"}
